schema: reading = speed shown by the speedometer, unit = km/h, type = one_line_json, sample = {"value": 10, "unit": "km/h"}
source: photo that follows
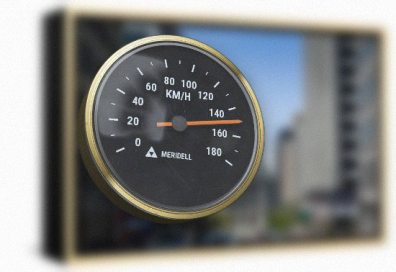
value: {"value": 150, "unit": "km/h"}
